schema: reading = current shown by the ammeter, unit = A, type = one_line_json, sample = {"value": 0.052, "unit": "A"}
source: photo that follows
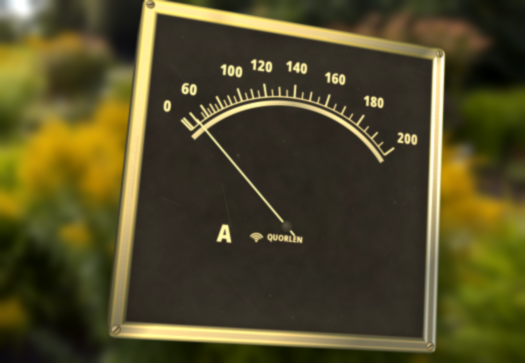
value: {"value": 40, "unit": "A"}
